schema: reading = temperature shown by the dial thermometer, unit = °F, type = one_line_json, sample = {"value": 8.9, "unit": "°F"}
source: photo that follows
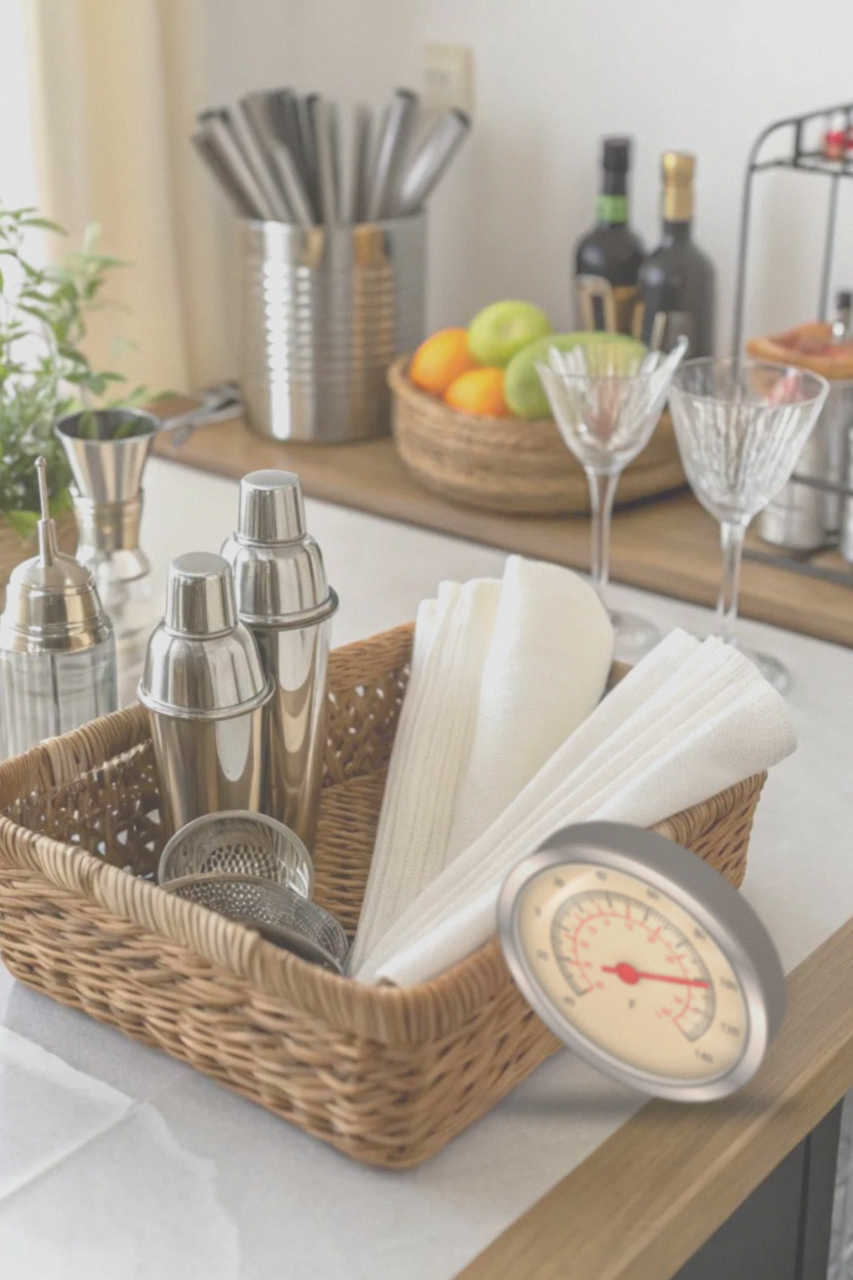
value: {"value": 100, "unit": "°F"}
